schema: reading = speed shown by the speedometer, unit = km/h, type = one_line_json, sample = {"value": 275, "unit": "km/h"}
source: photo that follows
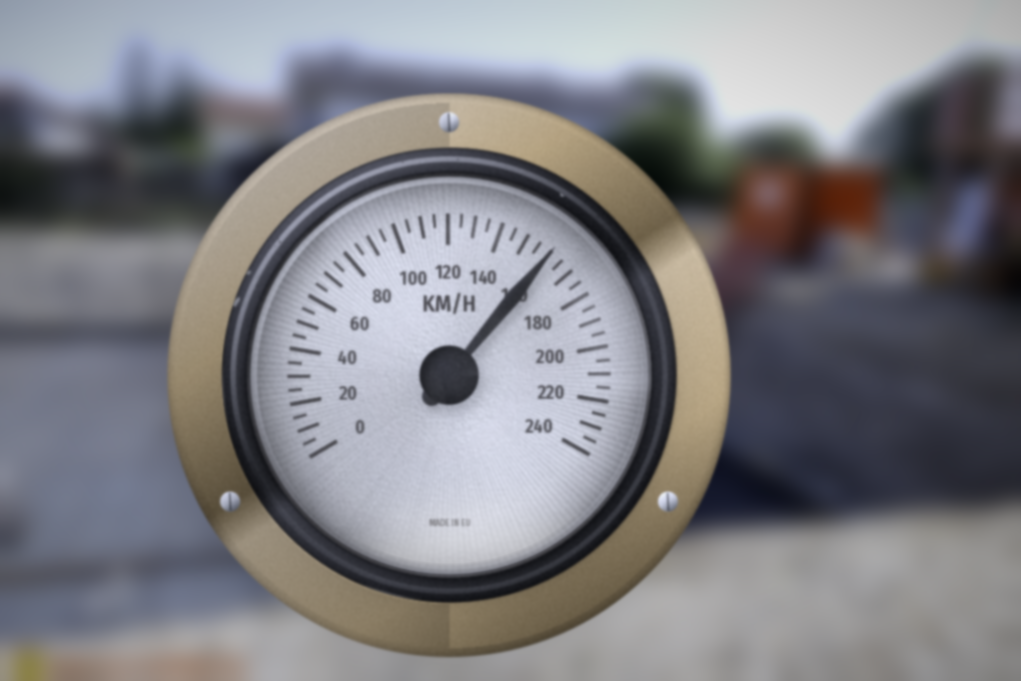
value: {"value": 160, "unit": "km/h"}
